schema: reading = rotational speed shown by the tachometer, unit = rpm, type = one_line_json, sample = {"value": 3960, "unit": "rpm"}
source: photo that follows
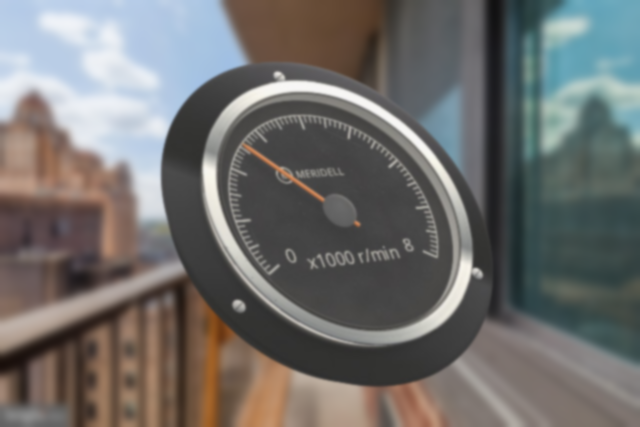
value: {"value": 2500, "unit": "rpm"}
